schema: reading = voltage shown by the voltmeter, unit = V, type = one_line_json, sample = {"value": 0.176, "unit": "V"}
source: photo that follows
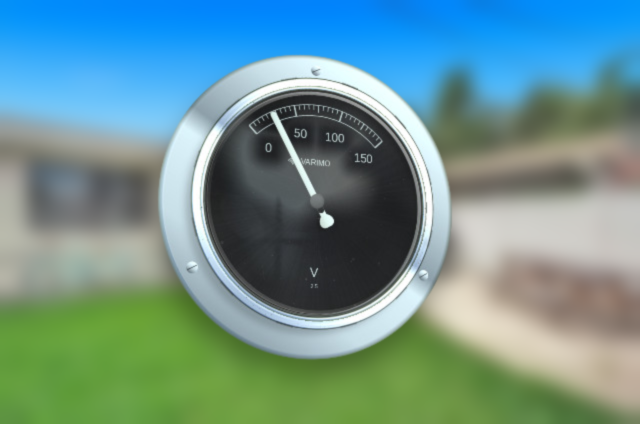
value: {"value": 25, "unit": "V"}
